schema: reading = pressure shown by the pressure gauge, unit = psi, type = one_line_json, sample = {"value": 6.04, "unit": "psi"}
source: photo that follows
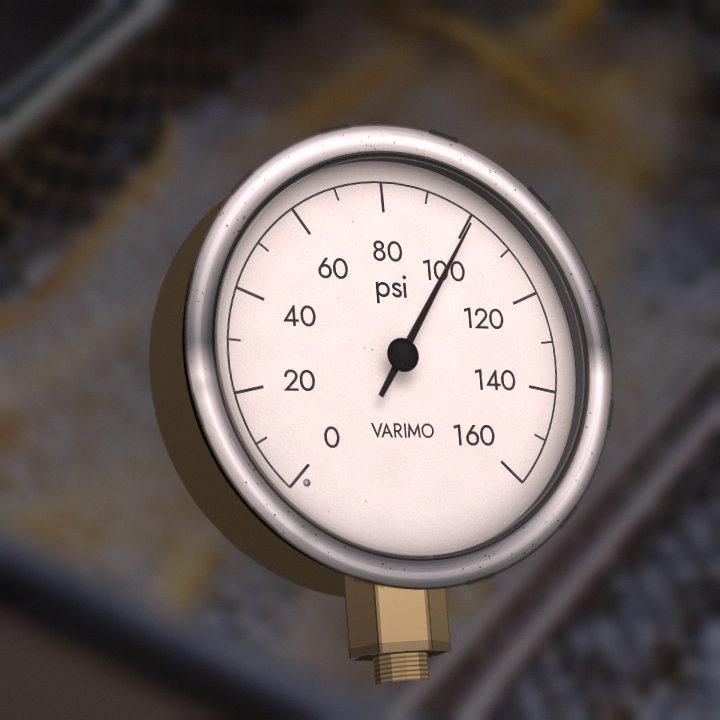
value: {"value": 100, "unit": "psi"}
